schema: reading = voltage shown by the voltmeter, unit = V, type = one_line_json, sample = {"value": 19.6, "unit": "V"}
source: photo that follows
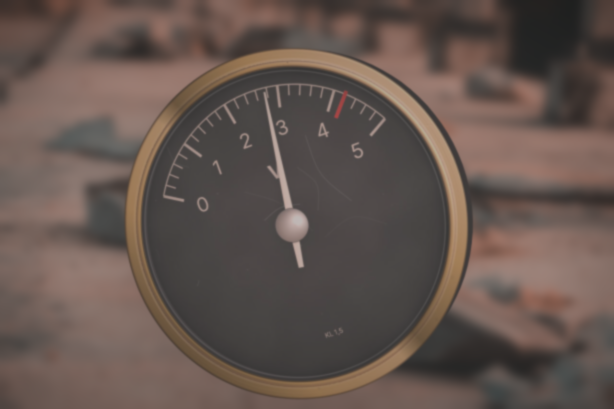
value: {"value": 2.8, "unit": "V"}
